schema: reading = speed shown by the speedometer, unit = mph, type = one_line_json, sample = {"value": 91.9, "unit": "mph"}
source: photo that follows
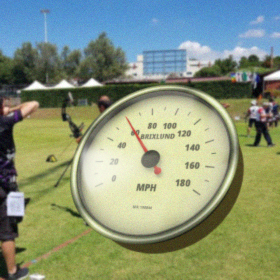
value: {"value": 60, "unit": "mph"}
